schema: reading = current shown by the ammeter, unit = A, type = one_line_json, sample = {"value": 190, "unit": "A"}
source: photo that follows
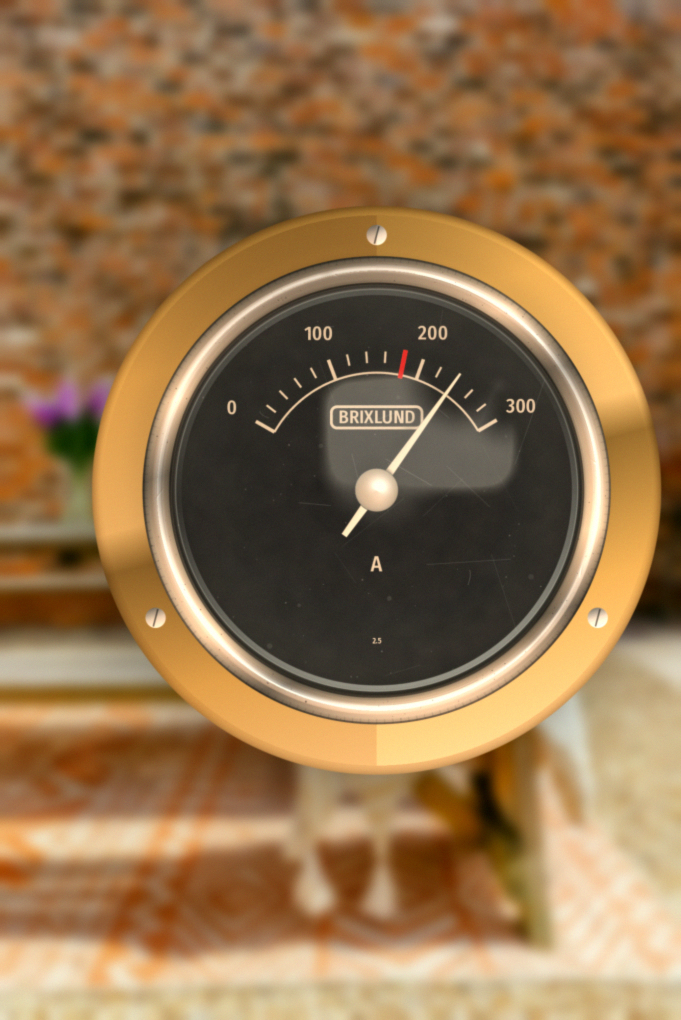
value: {"value": 240, "unit": "A"}
